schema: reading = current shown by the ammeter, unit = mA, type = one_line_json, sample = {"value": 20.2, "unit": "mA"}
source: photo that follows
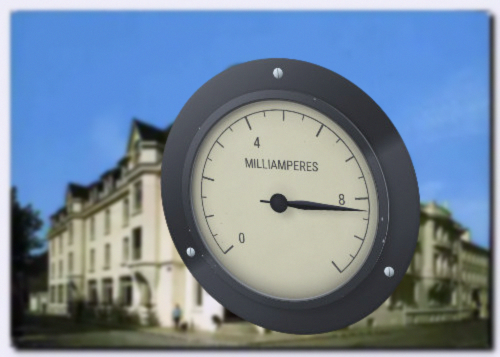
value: {"value": 8.25, "unit": "mA"}
